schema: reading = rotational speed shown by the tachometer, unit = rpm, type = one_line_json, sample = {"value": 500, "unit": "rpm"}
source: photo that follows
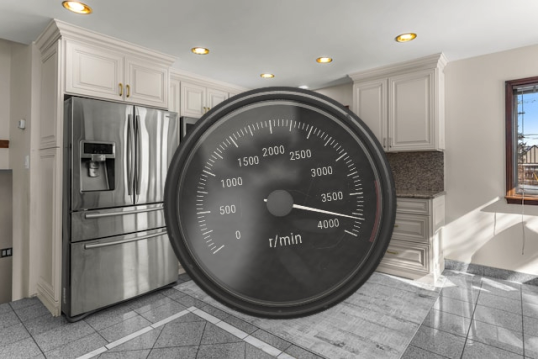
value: {"value": 3800, "unit": "rpm"}
